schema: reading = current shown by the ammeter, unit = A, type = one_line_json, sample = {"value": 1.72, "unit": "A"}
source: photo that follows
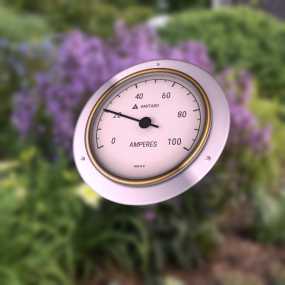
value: {"value": 20, "unit": "A"}
